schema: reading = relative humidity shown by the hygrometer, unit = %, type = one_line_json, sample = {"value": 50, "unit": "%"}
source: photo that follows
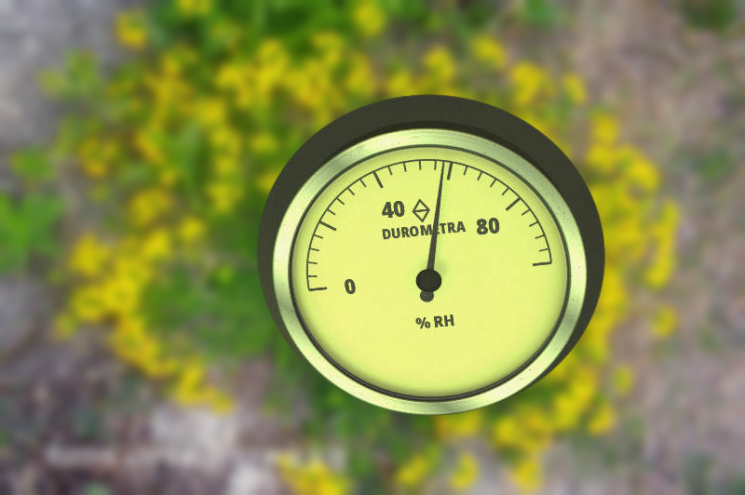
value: {"value": 58, "unit": "%"}
